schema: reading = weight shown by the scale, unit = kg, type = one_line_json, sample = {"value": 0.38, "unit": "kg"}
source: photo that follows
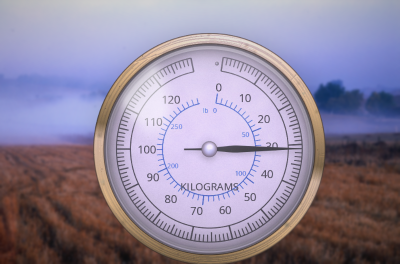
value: {"value": 31, "unit": "kg"}
